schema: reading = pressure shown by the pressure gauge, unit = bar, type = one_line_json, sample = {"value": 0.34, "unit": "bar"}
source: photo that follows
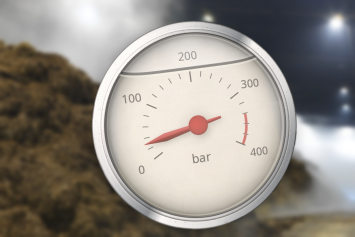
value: {"value": 30, "unit": "bar"}
